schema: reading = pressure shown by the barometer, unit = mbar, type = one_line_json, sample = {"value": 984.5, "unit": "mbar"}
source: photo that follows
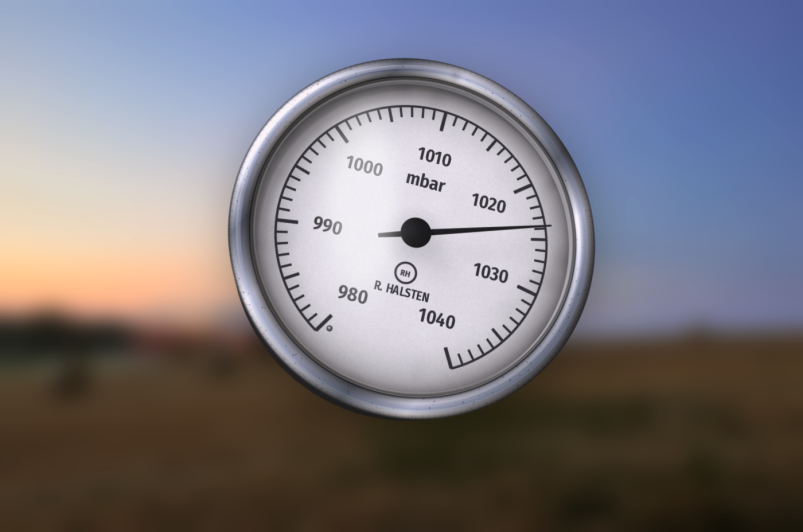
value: {"value": 1024, "unit": "mbar"}
